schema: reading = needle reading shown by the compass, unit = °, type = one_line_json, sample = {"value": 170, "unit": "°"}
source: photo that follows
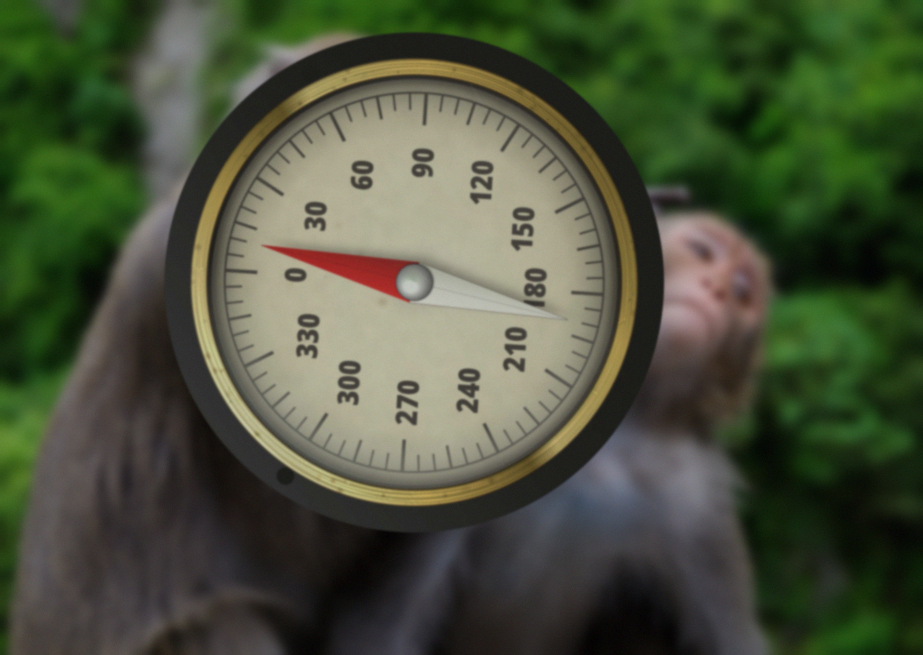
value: {"value": 10, "unit": "°"}
